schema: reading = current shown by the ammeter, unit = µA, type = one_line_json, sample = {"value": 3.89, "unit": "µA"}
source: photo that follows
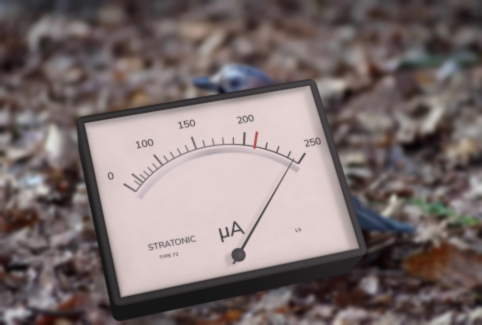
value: {"value": 245, "unit": "µA"}
